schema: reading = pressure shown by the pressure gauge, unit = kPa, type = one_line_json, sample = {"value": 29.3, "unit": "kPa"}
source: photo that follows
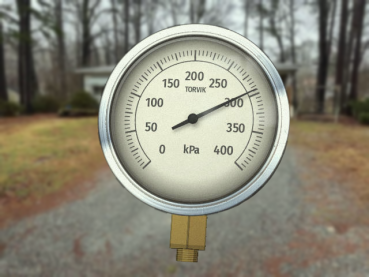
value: {"value": 295, "unit": "kPa"}
